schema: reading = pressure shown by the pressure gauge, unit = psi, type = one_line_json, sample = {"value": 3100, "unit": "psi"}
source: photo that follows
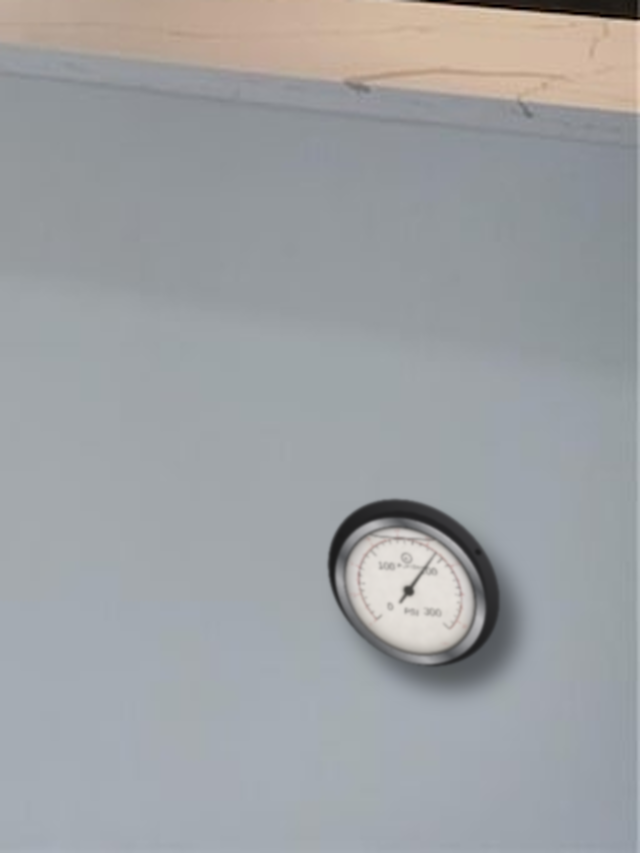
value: {"value": 190, "unit": "psi"}
